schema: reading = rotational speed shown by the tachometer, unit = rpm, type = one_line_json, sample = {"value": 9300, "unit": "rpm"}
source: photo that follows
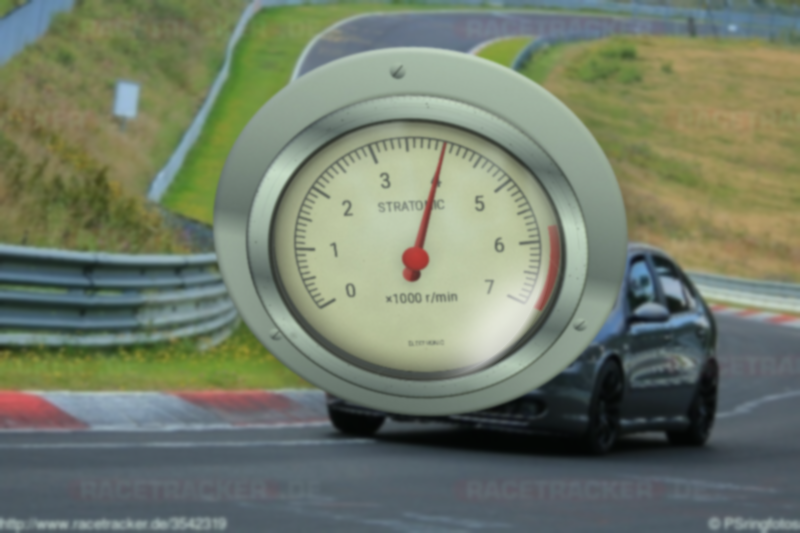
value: {"value": 4000, "unit": "rpm"}
